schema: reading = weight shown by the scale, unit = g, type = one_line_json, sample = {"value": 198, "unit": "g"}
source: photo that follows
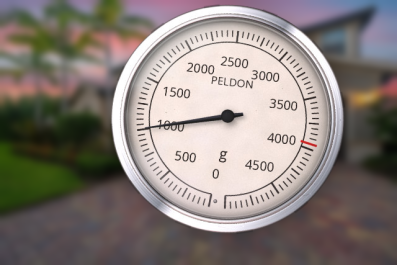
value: {"value": 1000, "unit": "g"}
